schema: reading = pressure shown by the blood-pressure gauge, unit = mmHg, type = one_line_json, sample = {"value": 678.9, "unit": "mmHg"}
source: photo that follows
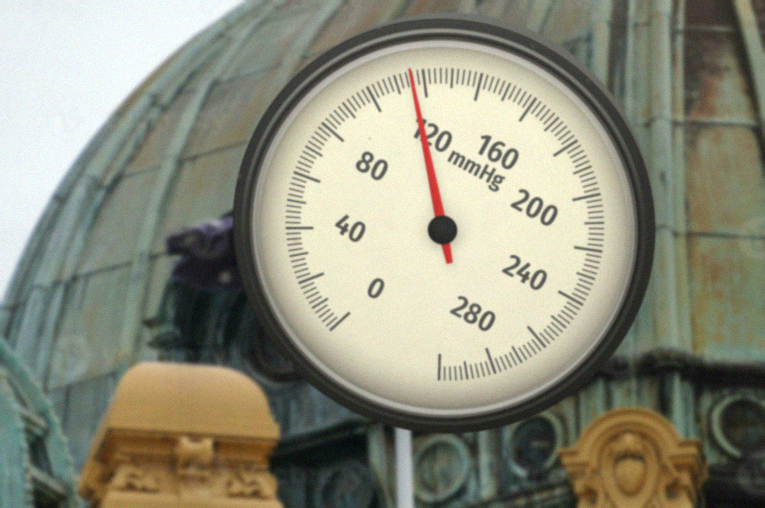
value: {"value": 116, "unit": "mmHg"}
